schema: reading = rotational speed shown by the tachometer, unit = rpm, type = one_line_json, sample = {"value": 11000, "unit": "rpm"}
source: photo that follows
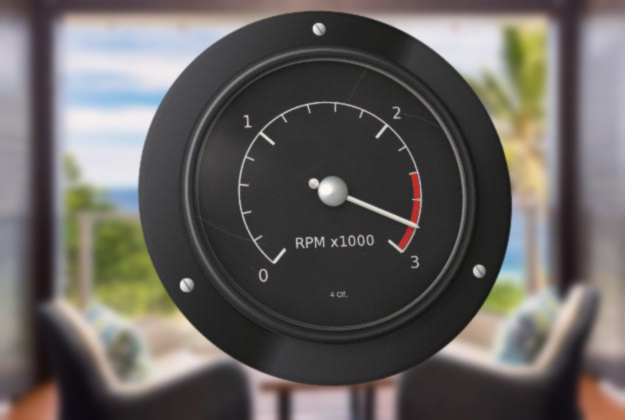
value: {"value": 2800, "unit": "rpm"}
